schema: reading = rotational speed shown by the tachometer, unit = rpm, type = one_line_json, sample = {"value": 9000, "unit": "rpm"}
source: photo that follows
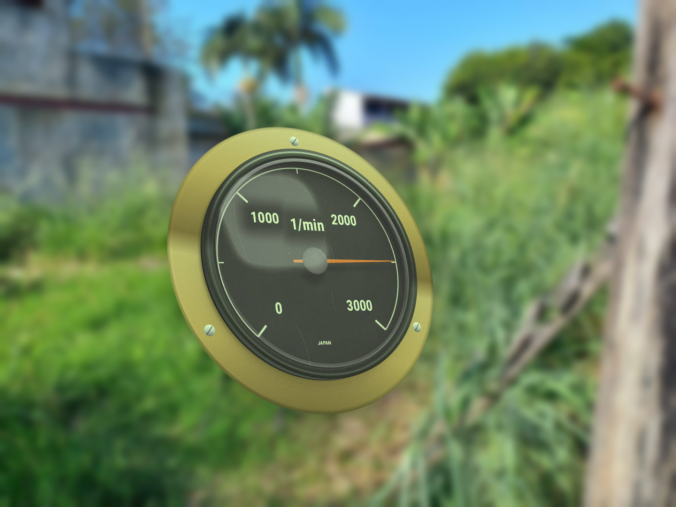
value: {"value": 2500, "unit": "rpm"}
